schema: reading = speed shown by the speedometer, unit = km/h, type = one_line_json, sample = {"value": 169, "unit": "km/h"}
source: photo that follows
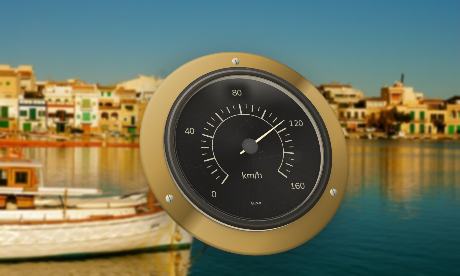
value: {"value": 115, "unit": "km/h"}
